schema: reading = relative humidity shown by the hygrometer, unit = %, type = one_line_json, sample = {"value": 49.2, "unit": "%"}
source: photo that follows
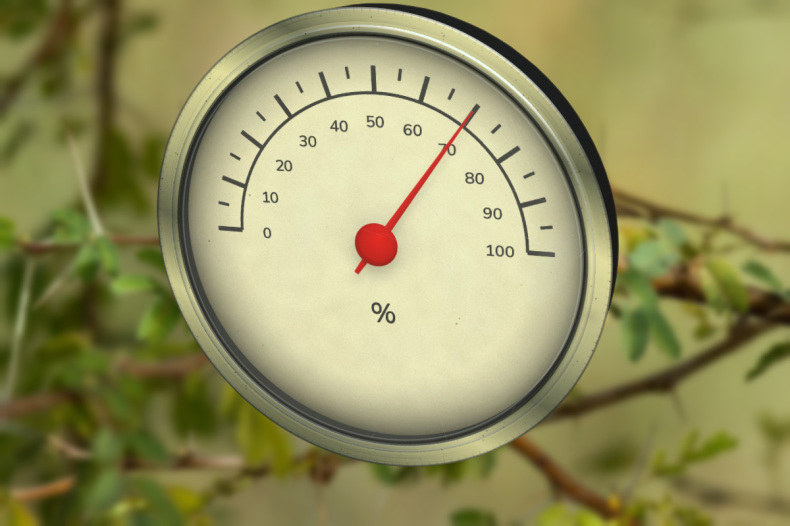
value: {"value": 70, "unit": "%"}
